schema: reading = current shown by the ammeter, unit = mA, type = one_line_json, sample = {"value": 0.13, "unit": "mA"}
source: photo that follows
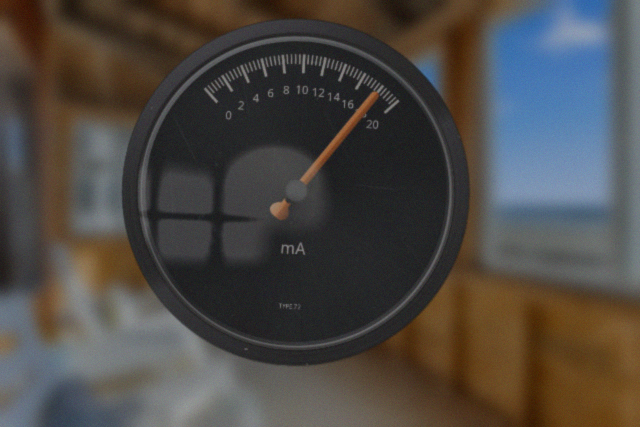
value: {"value": 18, "unit": "mA"}
